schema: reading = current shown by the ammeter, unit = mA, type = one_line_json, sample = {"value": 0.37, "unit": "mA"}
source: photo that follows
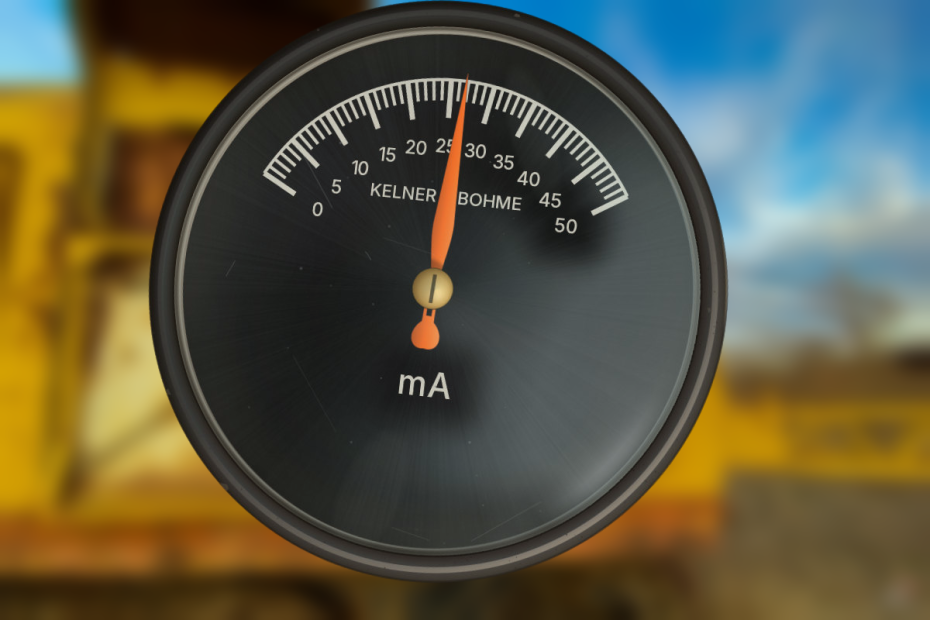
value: {"value": 27, "unit": "mA"}
